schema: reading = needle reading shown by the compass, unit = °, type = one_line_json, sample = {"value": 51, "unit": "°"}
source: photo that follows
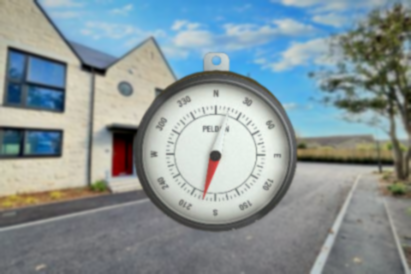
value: {"value": 195, "unit": "°"}
